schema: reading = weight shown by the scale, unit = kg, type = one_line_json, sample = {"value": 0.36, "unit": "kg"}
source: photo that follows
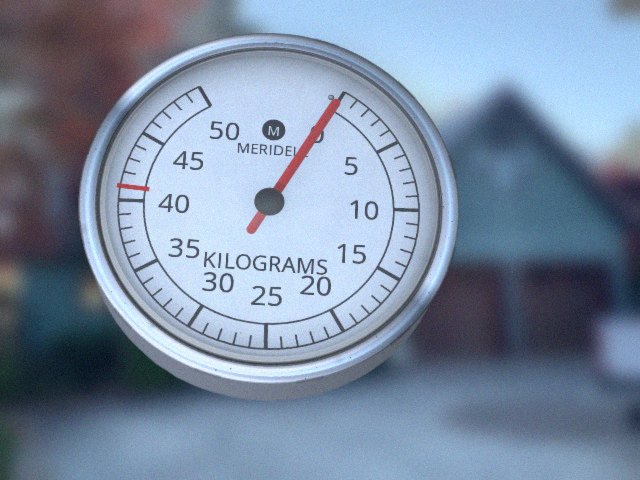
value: {"value": 0, "unit": "kg"}
